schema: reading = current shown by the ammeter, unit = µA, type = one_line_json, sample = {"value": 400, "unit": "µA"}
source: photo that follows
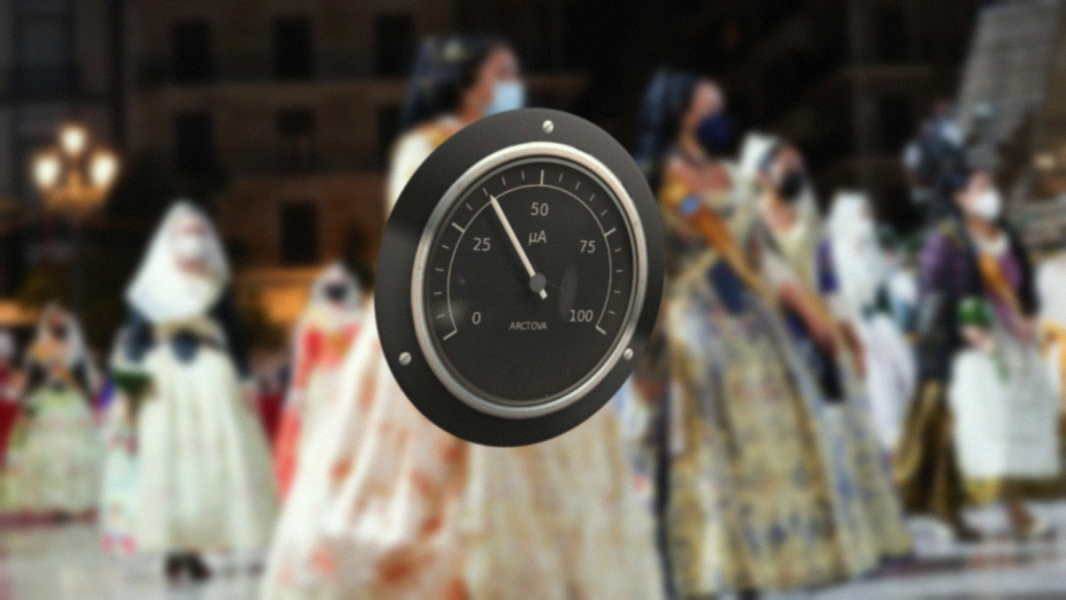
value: {"value": 35, "unit": "µA"}
